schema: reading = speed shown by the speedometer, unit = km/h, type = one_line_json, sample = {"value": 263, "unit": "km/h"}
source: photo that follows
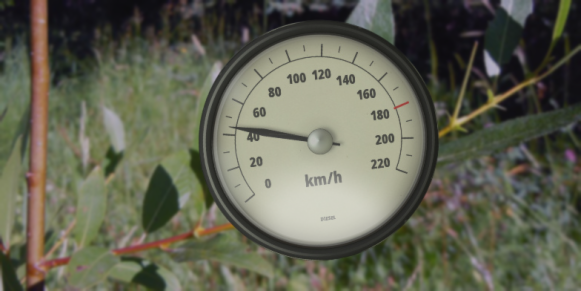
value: {"value": 45, "unit": "km/h"}
